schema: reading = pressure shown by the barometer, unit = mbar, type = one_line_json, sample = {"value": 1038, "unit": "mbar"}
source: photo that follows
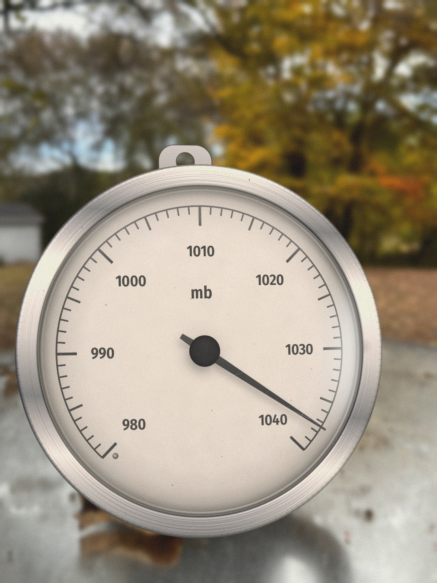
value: {"value": 1037.5, "unit": "mbar"}
